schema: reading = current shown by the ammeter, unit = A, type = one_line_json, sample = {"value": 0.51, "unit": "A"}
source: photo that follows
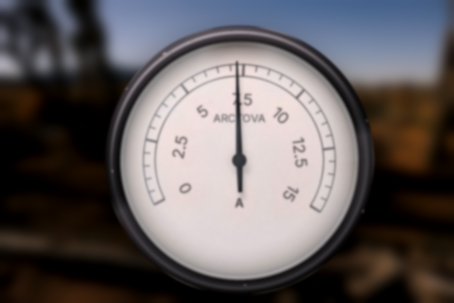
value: {"value": 7.25, "unit": "A"}
